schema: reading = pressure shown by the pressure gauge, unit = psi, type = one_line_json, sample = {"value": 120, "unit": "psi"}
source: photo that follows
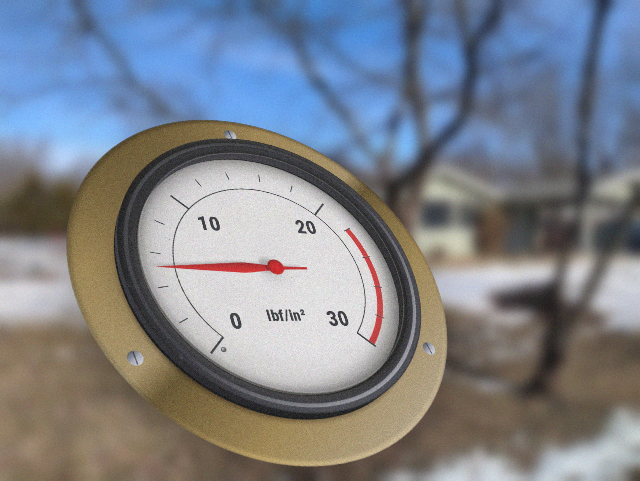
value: {"value": 5, "unit": "psi"}
